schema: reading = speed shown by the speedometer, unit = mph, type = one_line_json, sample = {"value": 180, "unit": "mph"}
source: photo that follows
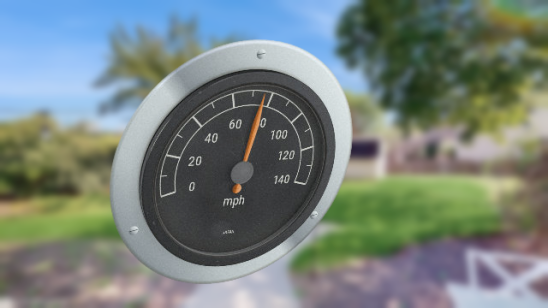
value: {"value": 75, "unit": "mph"}
